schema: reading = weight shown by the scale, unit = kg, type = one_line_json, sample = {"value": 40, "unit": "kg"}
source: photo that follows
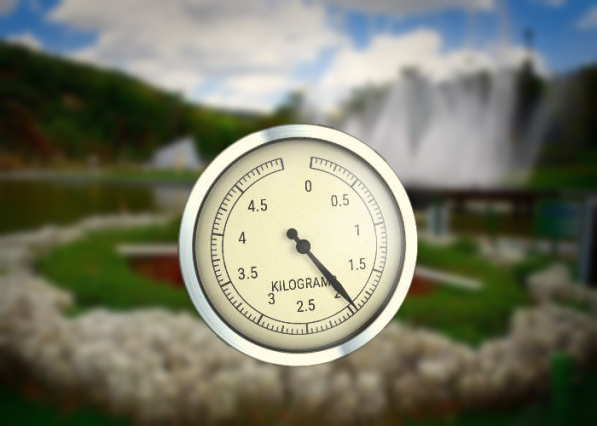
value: {"value": 1.95, "unit": "kg"}
